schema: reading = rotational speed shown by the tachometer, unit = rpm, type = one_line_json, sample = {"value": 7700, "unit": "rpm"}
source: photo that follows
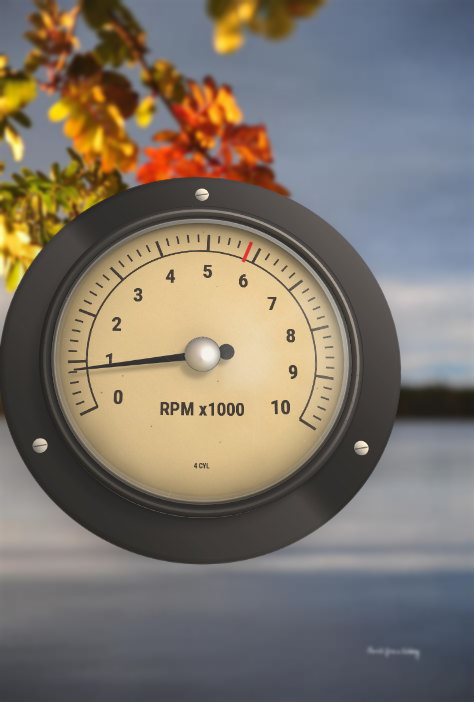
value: {"value": 800, "unit": "rpm"}
